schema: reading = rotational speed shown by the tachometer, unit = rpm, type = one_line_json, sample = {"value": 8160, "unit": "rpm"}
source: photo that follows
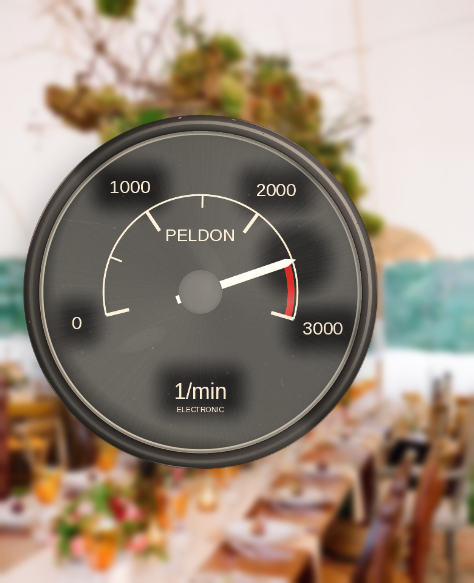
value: {"value": 2500, "unit": "rpm"}
